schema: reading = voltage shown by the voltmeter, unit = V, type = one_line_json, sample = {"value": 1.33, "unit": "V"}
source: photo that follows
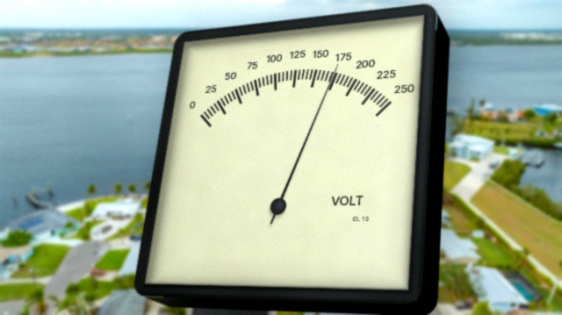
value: {"value": 175, "unit": "V"}
